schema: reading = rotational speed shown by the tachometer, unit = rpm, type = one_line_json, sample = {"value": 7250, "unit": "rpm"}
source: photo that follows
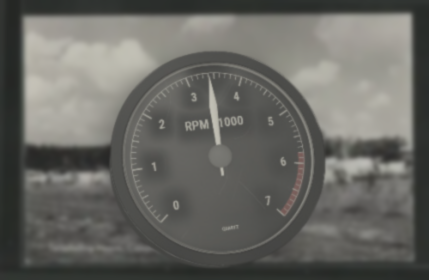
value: {"value": 3400, "unit": "rpm"}
